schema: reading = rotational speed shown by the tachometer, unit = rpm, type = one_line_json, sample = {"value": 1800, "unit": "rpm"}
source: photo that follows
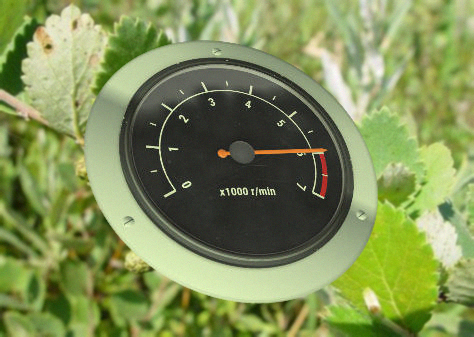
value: {"value": 6000, "unit": "rpm"}
